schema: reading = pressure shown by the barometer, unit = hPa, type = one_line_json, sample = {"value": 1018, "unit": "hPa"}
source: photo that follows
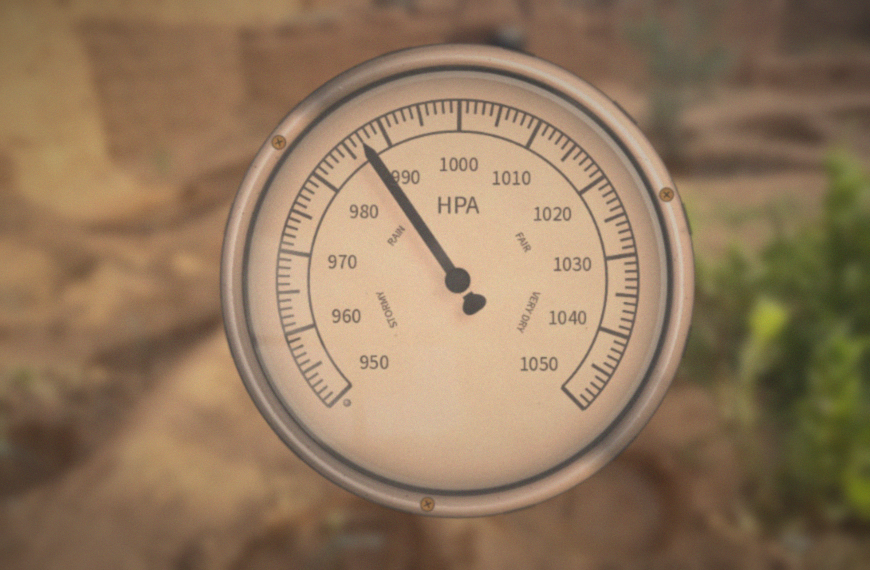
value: {"value": 987, "unit": "hPa"}
